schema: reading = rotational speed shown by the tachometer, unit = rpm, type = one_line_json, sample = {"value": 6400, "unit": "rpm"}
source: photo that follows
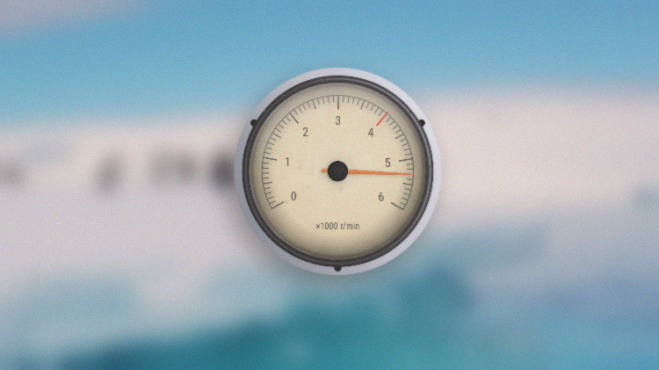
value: {"value": 5300, "unit": "rpm"}
